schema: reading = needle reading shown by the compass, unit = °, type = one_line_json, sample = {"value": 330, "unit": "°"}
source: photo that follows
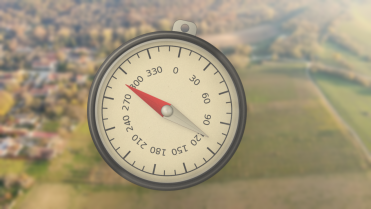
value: {"value": 290, "unit": "°"}
